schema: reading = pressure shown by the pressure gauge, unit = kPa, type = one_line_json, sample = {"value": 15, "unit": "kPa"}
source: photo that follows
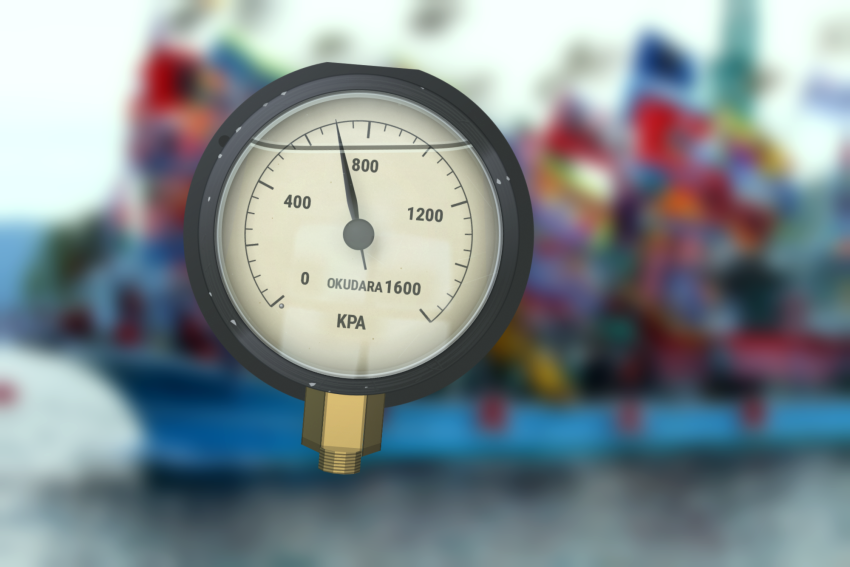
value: {"value": 700, "unit": "kPa"}
